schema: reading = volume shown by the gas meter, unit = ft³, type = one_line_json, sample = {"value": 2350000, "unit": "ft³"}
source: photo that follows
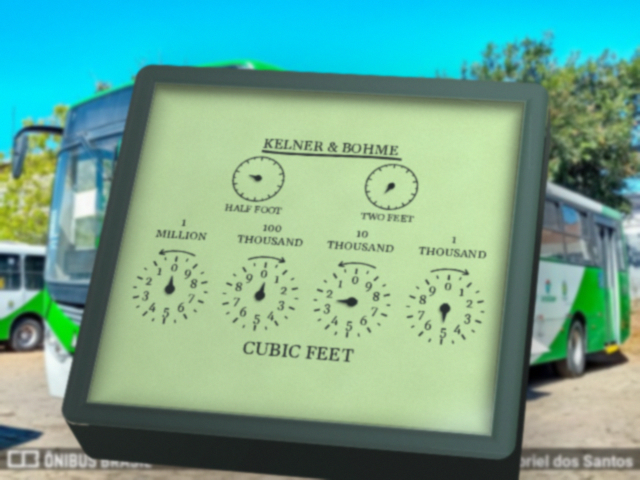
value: {"value": 2500, "unit": "ft³"}
